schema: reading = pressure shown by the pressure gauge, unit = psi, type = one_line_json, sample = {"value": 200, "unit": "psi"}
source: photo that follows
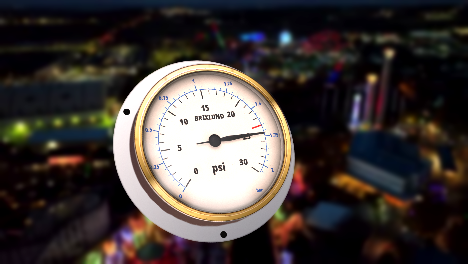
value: {"value": 25, "unit": "psi"}
